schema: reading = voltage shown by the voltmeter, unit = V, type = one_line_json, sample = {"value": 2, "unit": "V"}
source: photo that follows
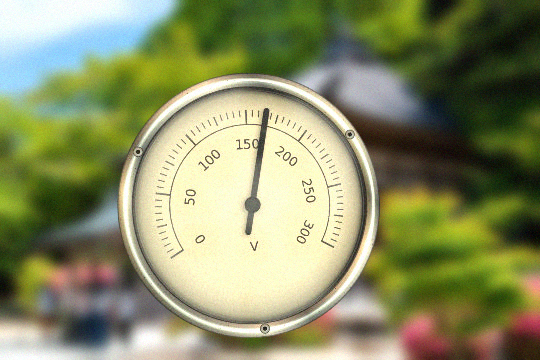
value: {"value": 165, "unit": "V"}
